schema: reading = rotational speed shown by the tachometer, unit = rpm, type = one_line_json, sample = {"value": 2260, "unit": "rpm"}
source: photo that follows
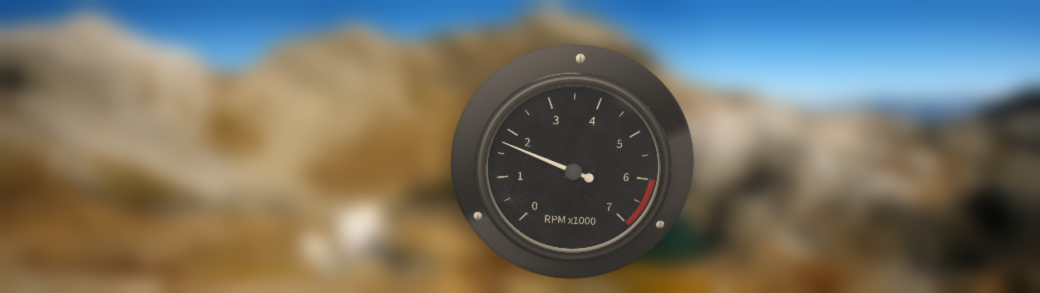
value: {"value": 1750, "unit": "rpm"}
